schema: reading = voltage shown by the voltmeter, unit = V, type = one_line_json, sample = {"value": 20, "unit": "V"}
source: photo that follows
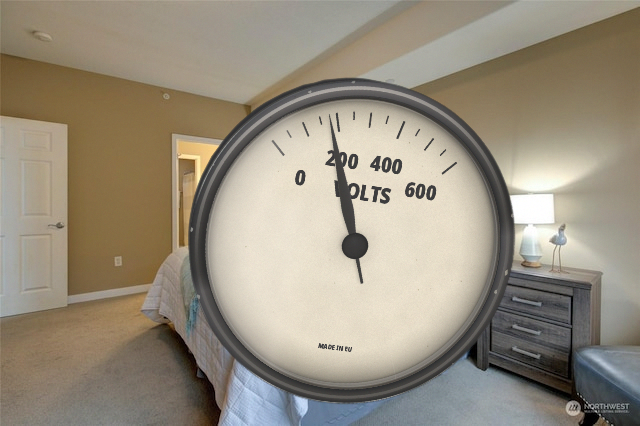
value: {"value": 175, "unit": "V"}
